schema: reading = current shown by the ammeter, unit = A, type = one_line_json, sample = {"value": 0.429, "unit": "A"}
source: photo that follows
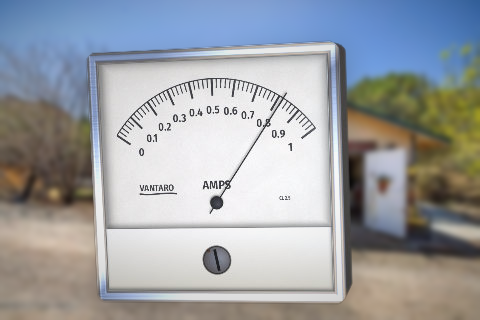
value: {"value": 0.82, "unit": "A"}
